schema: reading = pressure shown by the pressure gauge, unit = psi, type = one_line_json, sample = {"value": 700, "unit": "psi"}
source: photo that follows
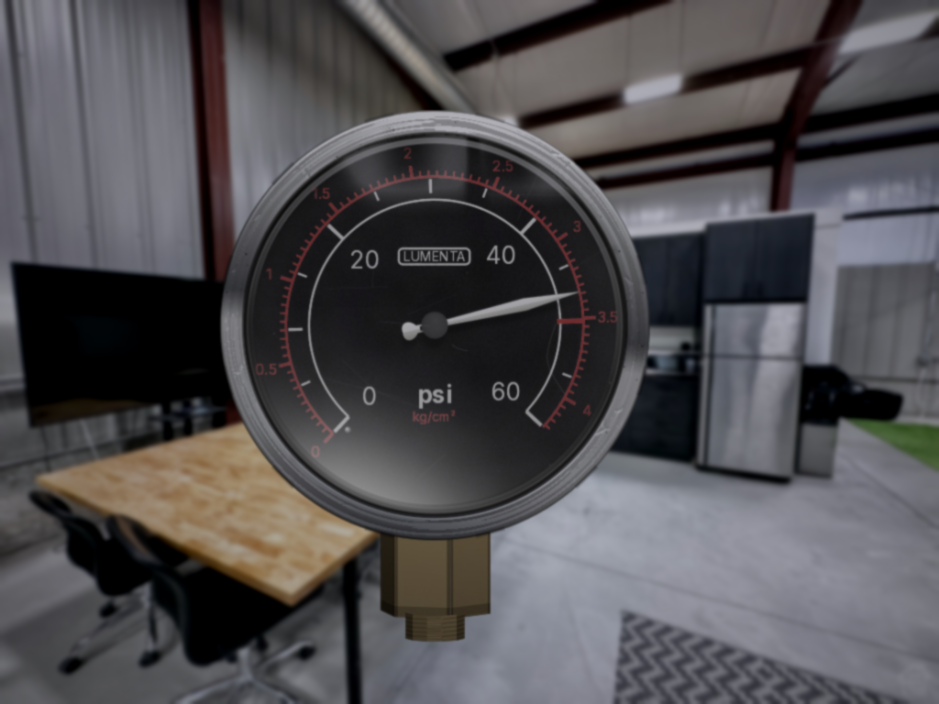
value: {"value": 47.5, "unit": "psi"}
